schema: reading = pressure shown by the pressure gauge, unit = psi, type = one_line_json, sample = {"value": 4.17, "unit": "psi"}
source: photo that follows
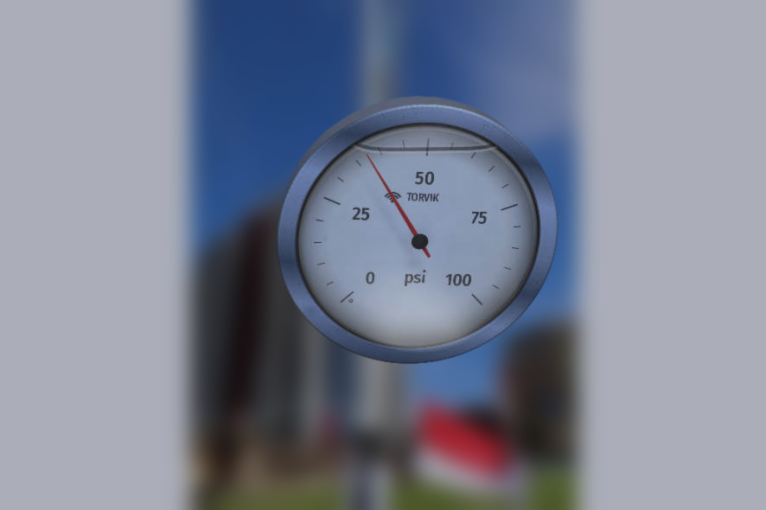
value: {"value": 37.5, "unit": "psi"}
